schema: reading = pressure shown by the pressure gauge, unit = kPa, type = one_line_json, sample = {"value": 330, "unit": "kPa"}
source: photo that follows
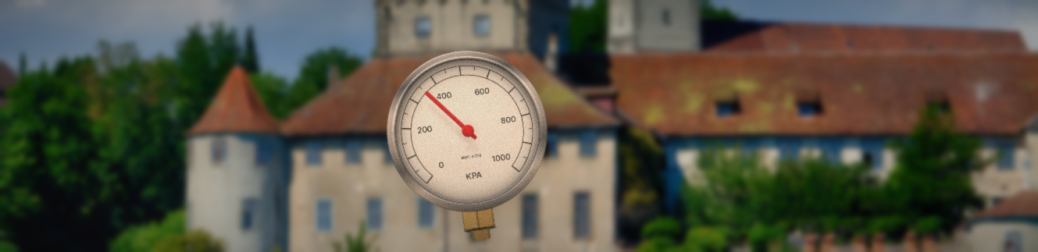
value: {"value": 350, "unit": "kPa"}
